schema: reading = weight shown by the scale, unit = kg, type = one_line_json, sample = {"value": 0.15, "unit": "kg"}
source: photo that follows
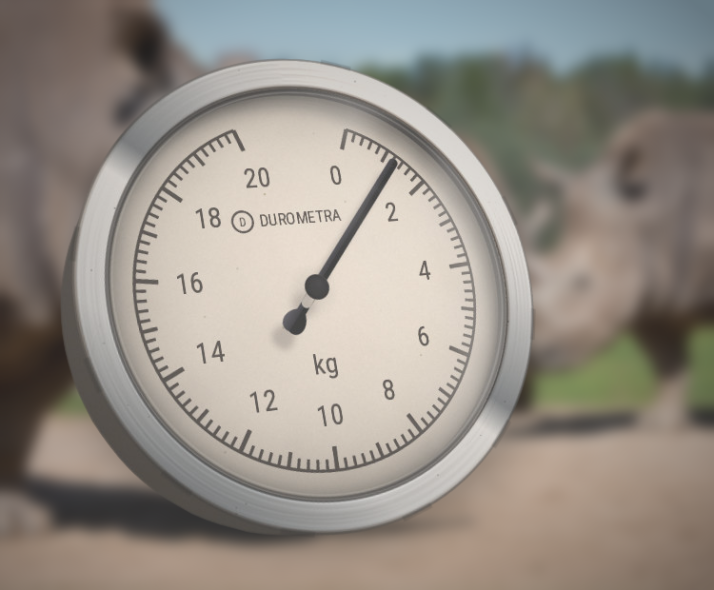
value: {"value": 1.2, "unit": "kg"}
